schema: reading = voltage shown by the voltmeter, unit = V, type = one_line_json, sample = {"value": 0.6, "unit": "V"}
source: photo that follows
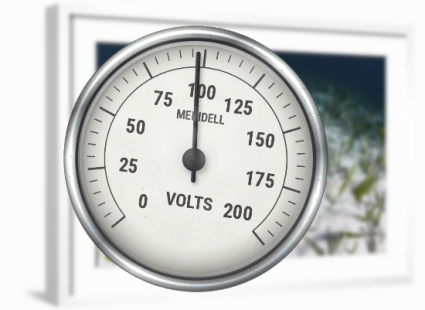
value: {"value": 97.5, "unit": "V"}
